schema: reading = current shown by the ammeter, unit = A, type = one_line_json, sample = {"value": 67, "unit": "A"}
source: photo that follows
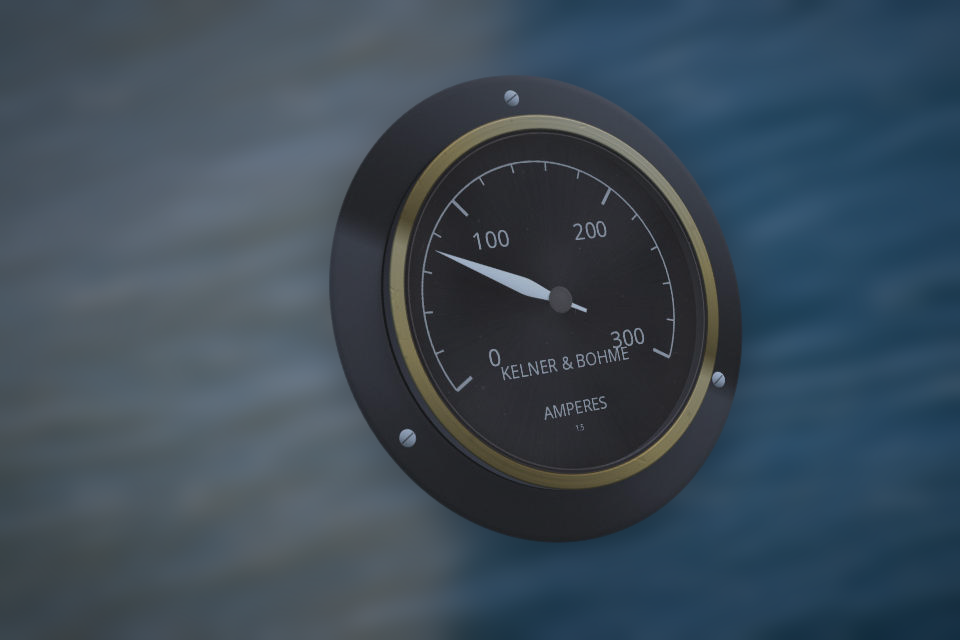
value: {"value": 70, "unit": "A"}
